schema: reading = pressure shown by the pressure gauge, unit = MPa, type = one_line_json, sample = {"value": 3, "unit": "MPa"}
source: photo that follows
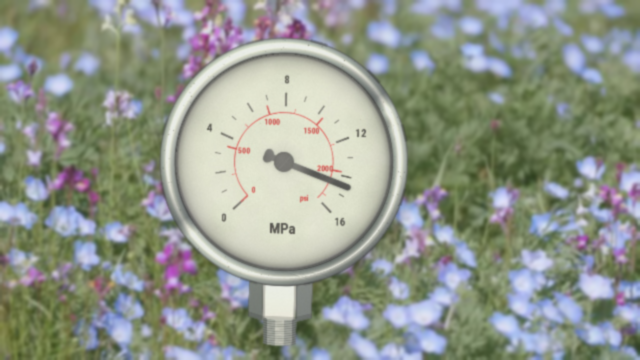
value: {"value": 14.5, "unit": "MPa"}
